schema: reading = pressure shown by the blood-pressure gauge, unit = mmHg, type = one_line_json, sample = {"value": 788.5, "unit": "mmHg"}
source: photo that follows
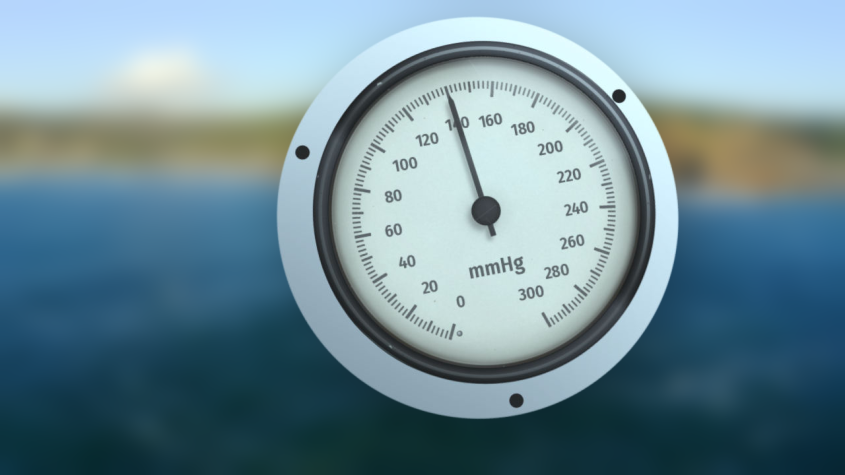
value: {"value": 140, "unit": "mmHg"}
